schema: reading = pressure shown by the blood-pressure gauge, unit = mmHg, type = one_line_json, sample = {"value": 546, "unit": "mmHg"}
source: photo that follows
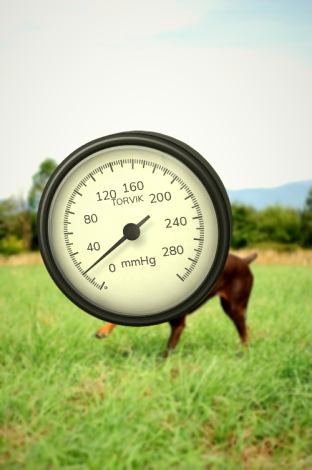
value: {"value": 20, "unit": "mmHg"}
